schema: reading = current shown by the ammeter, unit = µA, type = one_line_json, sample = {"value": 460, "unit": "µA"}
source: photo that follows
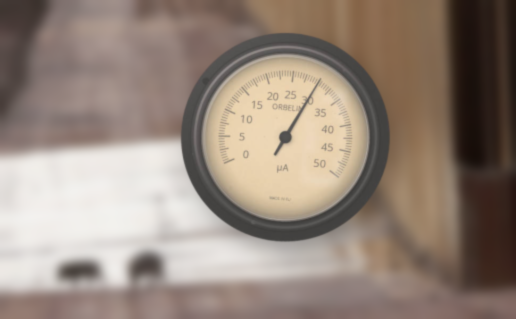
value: {"value": 30, "unit": "µA"}
